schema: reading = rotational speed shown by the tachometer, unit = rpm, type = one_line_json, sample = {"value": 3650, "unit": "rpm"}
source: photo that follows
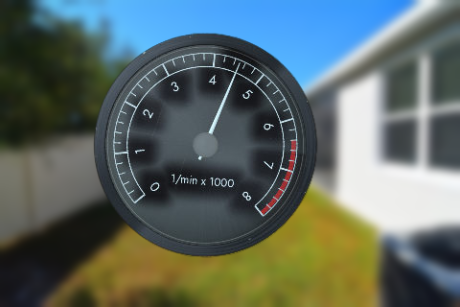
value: {"value": 4500, "unit": "rpm"}
